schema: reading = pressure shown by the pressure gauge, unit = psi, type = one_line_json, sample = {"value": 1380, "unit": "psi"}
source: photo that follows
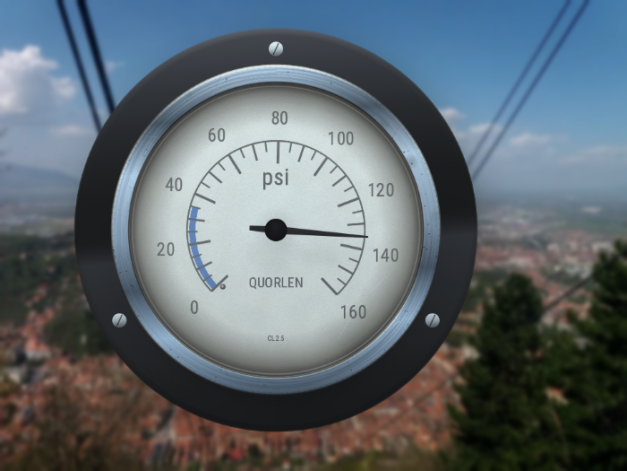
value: {"value": 135, "unit": "psi"}
